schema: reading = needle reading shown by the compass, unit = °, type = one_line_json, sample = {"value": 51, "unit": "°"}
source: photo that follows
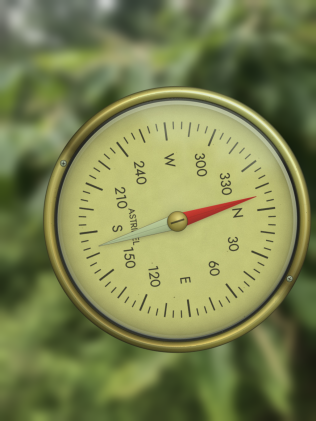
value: {"value": 350, "unit": "°"}
